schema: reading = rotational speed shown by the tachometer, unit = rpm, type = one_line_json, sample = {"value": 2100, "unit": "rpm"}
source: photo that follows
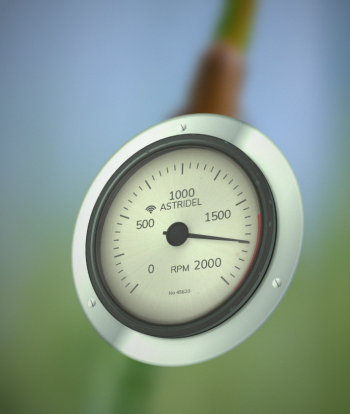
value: {"value": 1750, "unit": "rpm"}
